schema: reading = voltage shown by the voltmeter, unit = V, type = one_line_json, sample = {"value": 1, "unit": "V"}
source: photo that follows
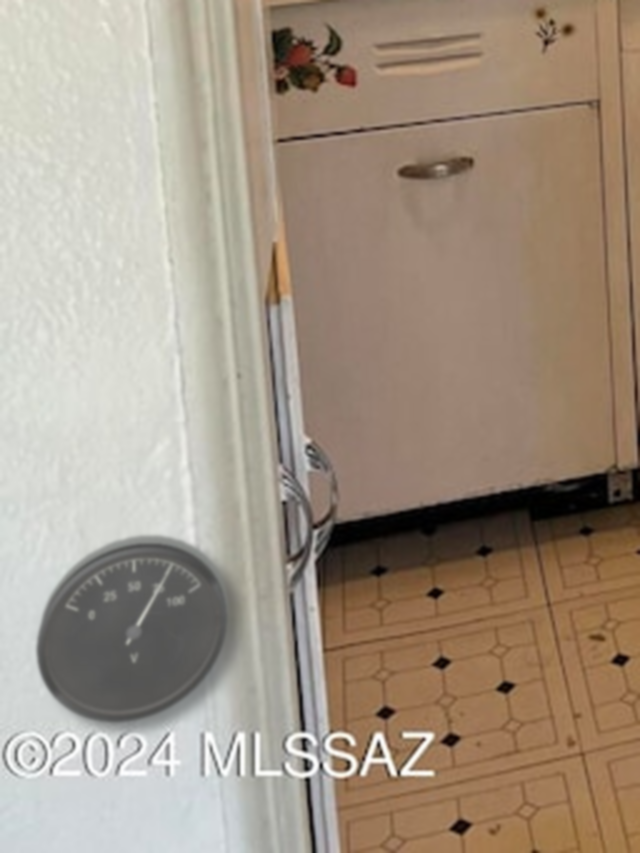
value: {"value": 75, "unit": "V"}
